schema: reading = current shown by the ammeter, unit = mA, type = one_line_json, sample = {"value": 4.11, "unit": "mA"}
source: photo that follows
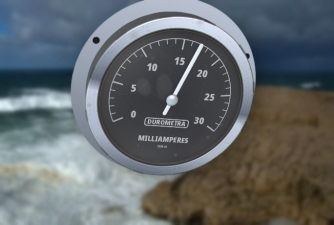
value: {"value": 17, "unit": "mA"}
